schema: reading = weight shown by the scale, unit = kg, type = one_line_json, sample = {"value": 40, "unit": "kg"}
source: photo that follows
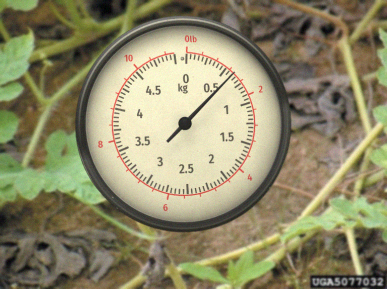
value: {"value": 0.6, "unit": "kg"}
